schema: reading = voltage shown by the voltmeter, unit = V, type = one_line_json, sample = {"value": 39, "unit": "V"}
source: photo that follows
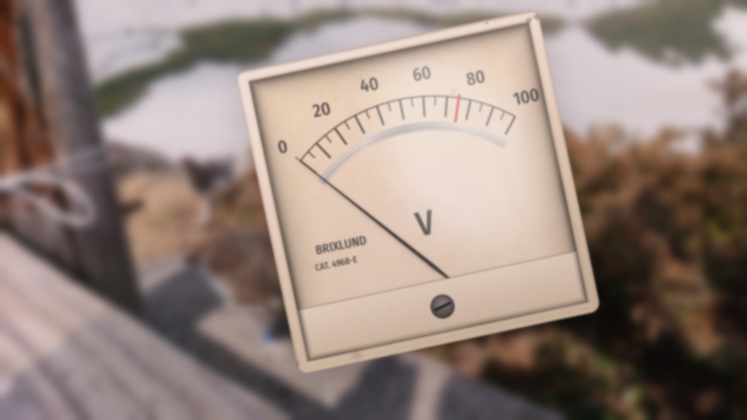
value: {"value": 0, "unit": "V"}
